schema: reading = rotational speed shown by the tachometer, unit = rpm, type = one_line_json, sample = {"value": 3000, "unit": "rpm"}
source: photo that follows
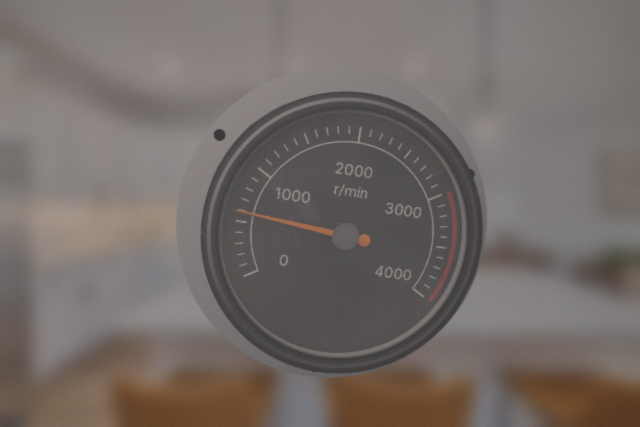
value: {"value": 600, "unit": "rpm"}
